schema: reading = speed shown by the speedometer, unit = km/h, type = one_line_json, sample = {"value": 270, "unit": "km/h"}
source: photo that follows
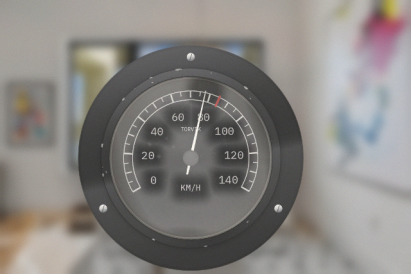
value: {"value": 77.5, "unit": "km/h"}
